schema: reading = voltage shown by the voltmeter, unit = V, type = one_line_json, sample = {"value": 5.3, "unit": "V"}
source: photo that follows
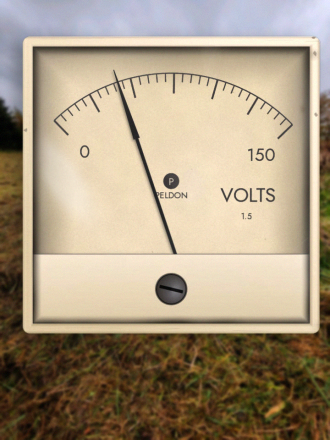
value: {"value": 42.5, "unit": "V"}
